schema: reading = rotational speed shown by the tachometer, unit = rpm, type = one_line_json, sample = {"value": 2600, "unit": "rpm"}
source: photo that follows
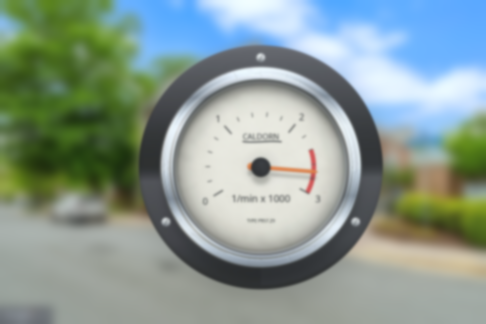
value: {"value": 2700, "unit": "rpm"}
